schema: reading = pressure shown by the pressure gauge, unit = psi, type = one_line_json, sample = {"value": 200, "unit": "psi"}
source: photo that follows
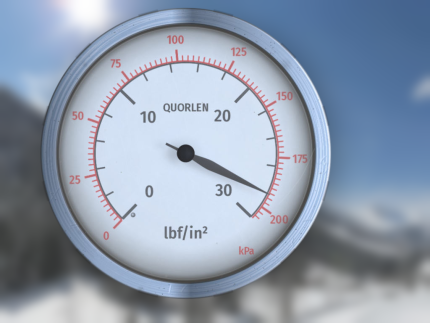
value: {"value": 28, "unit": "psi"}
